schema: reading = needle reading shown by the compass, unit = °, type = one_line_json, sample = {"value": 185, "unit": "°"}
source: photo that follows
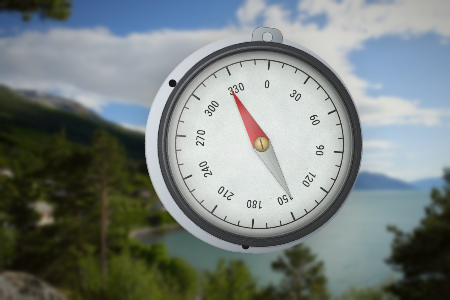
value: {"value": 325, "unit": "°"}
